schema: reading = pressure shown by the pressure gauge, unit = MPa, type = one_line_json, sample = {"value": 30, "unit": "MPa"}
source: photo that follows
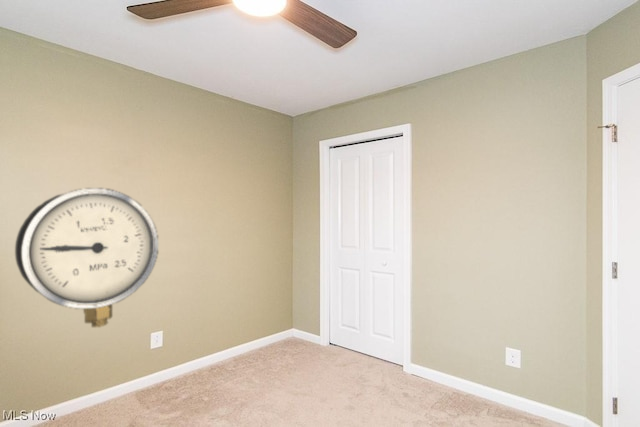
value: {"value": 0.5, "unit": "MPa"}
